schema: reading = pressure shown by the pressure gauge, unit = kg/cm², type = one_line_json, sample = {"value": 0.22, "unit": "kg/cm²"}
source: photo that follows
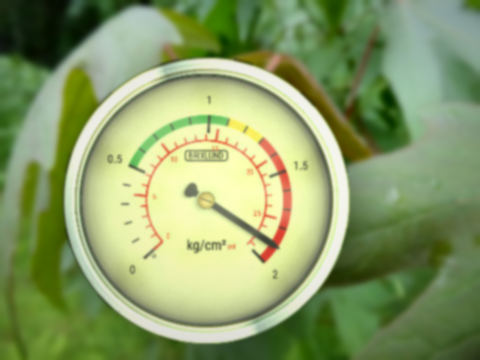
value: {"value": 1.9, "unit": "kg/cm²"}
